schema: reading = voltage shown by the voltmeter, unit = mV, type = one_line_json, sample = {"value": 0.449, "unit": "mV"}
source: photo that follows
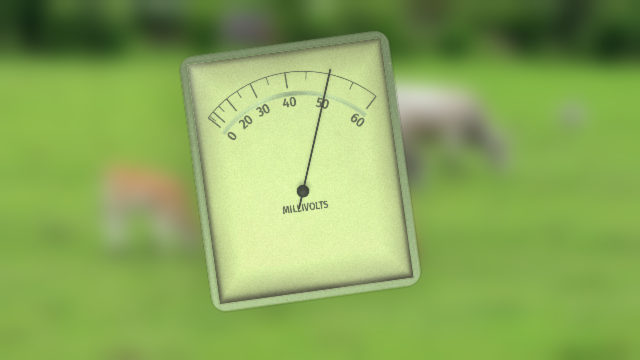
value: {"value": 50, "unit": "mV"}
